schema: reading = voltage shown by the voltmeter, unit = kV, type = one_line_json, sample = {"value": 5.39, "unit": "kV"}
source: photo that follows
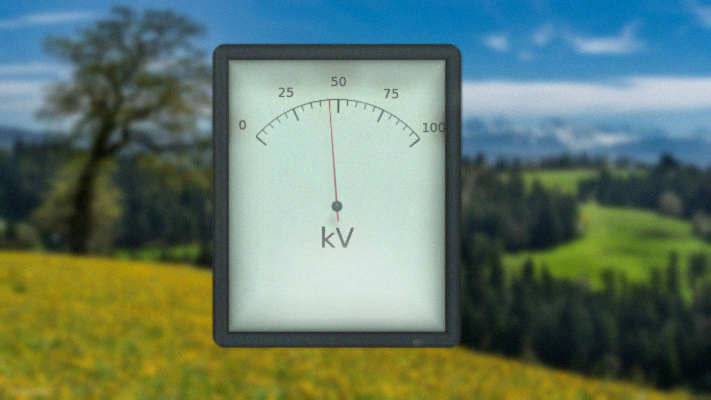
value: {"value": 45, "unit": "kV"}
